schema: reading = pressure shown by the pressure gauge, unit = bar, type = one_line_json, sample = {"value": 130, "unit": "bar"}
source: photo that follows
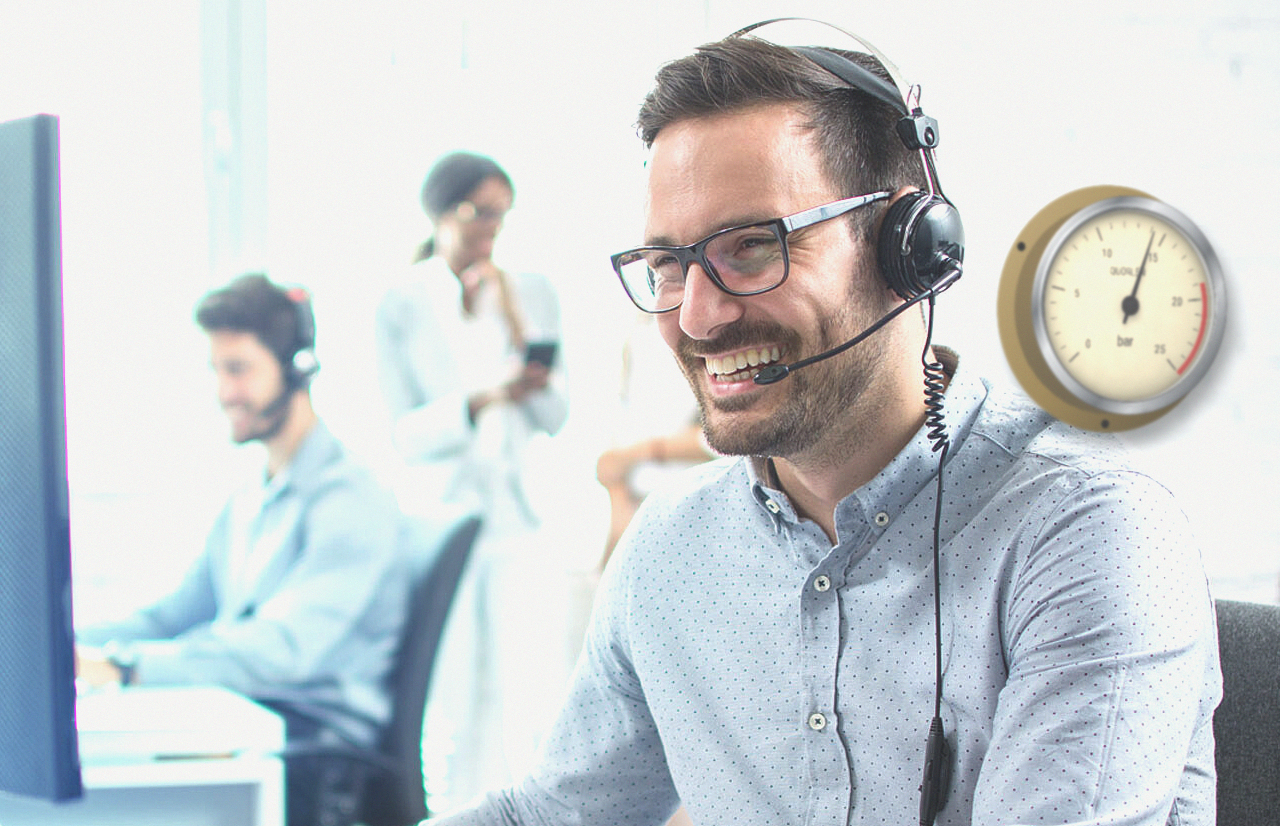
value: {"value": 14, "unit": "bar"}
